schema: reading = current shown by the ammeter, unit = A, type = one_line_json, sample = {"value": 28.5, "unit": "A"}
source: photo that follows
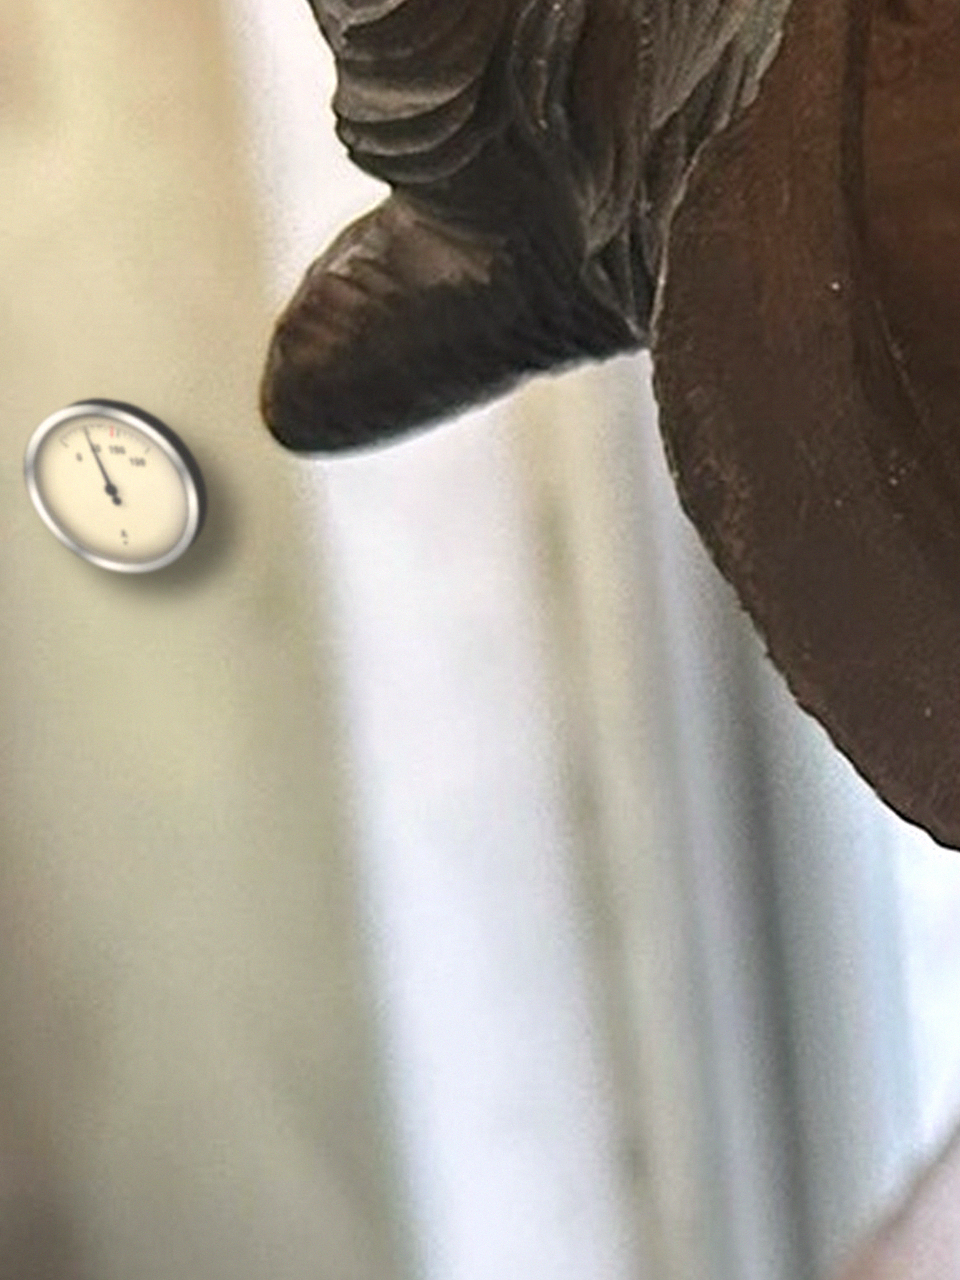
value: {"value": 50, "unit": "A"}
